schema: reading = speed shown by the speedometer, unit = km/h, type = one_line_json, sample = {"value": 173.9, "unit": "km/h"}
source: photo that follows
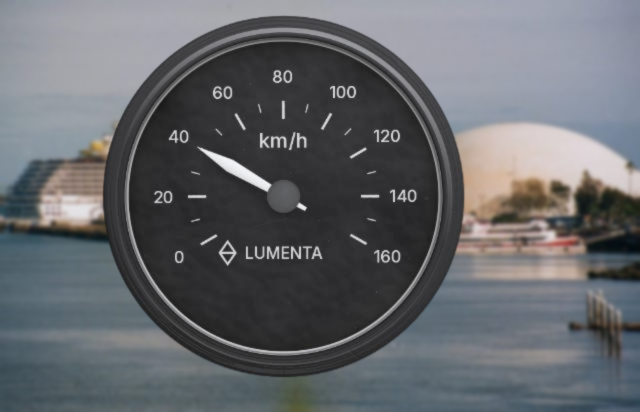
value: {"value": 40, "unit": "km/h"}
